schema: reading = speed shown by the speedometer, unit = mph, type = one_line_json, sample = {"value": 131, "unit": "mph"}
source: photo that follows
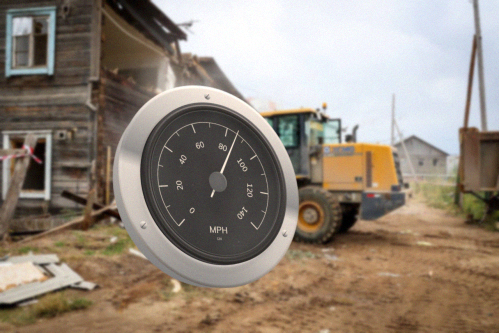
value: {"value": 85, "unit": "mph"}
